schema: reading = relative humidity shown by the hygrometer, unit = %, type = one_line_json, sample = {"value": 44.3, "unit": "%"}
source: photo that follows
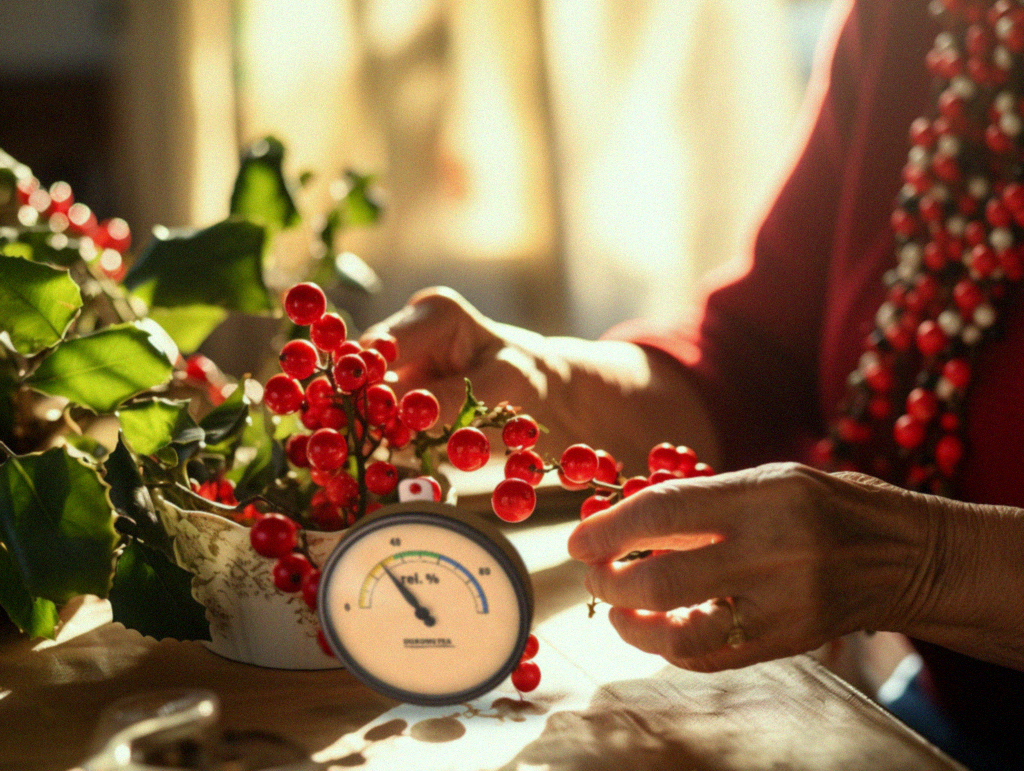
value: {"value": 30, "unit": "%"}
